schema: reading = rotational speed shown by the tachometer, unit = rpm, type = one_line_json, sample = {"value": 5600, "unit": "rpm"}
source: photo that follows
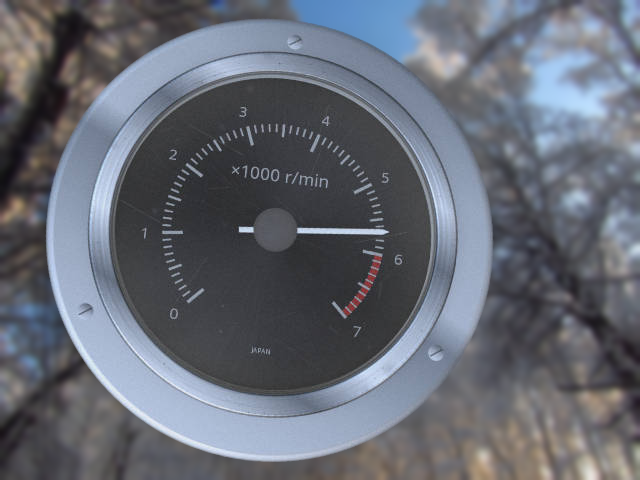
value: {"value": 5700, "unit": "rpm"}
